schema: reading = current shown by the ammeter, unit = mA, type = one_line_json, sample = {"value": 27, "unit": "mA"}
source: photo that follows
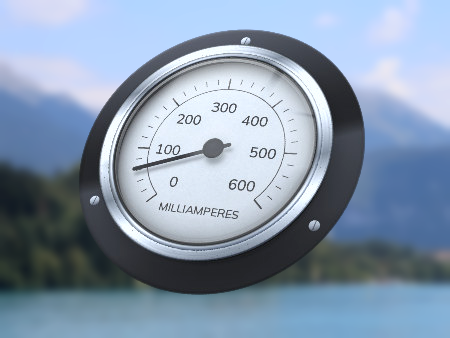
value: {"value": 60, "unit": "mA"}
